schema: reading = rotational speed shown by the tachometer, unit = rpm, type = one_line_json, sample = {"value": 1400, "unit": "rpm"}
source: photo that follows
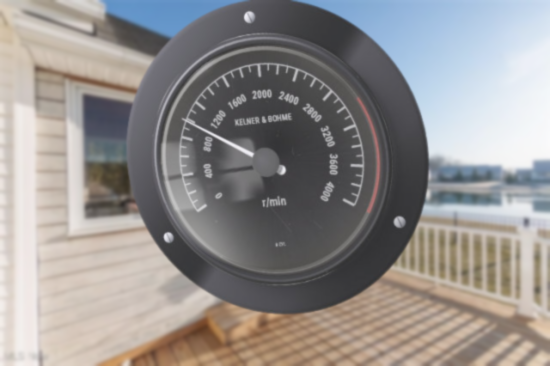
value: {"value": 1000, "unit": "rpm"}
